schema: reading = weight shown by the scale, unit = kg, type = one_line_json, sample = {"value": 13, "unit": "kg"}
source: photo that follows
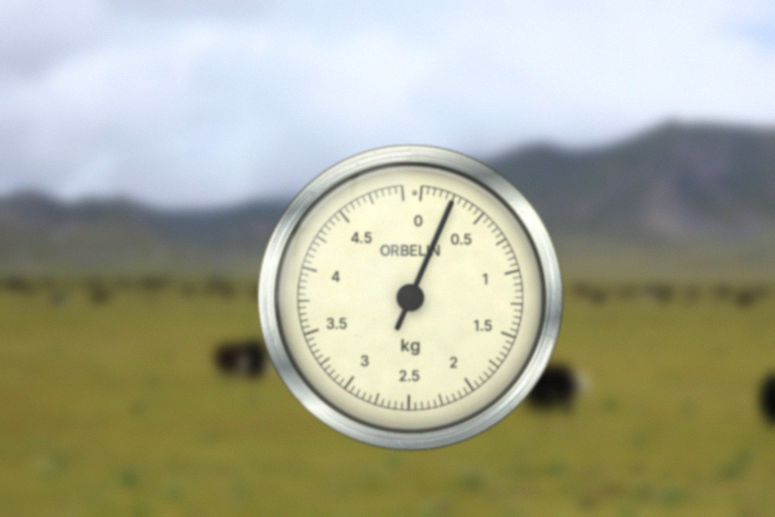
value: {"value": 0.25, "unit": "kg"}
